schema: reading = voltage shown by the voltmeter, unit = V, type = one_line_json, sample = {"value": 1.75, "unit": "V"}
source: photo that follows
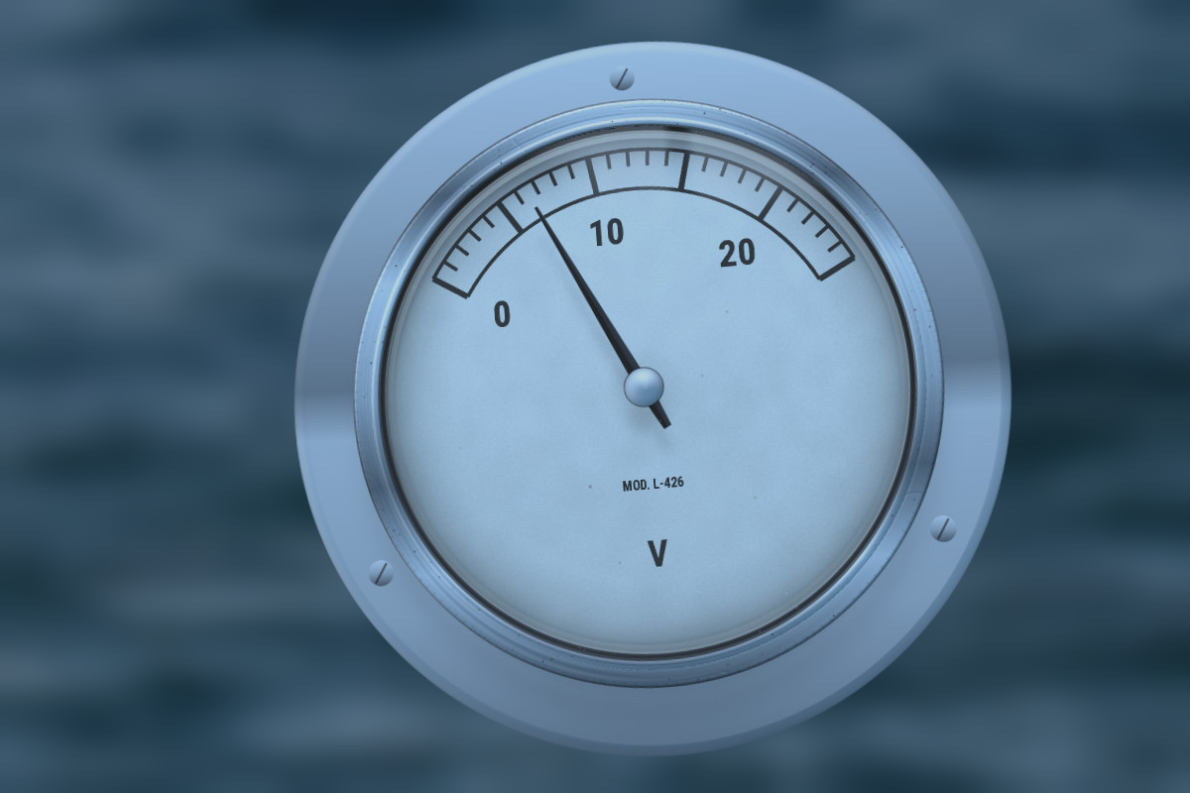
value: {"value": 6.5, "unit": "V"}
